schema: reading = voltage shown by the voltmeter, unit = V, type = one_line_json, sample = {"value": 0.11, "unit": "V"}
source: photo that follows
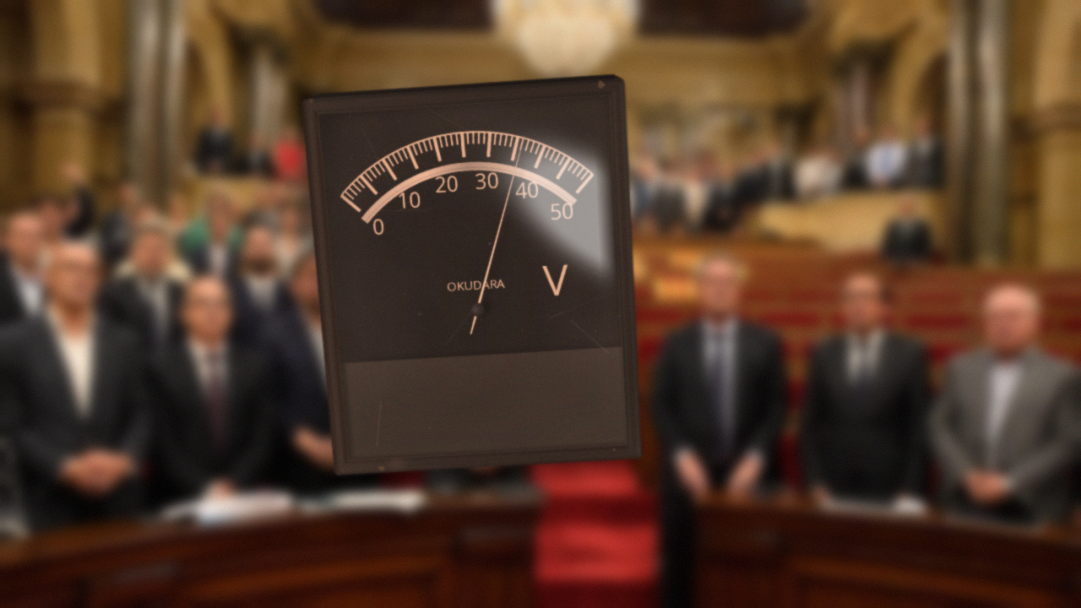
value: {"value": 36, "unit": "V"}
